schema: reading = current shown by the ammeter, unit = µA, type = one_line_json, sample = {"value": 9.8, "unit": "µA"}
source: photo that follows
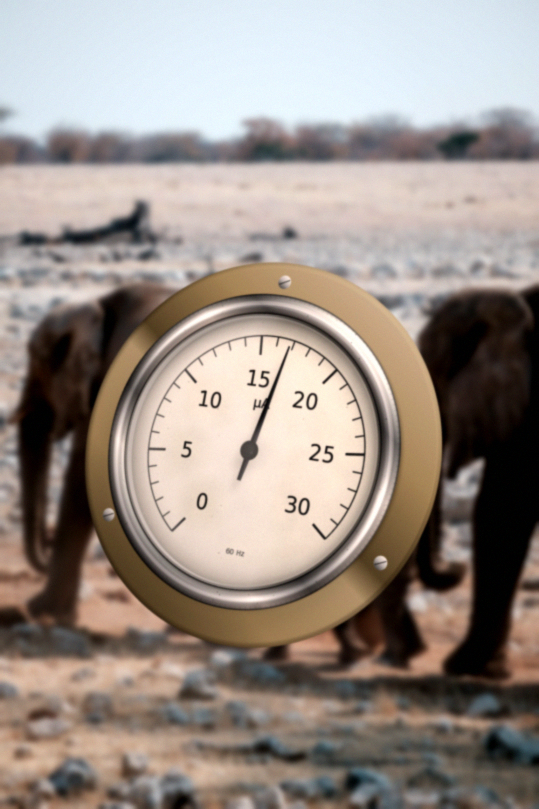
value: {"value": 17, "unit": "µA"}
